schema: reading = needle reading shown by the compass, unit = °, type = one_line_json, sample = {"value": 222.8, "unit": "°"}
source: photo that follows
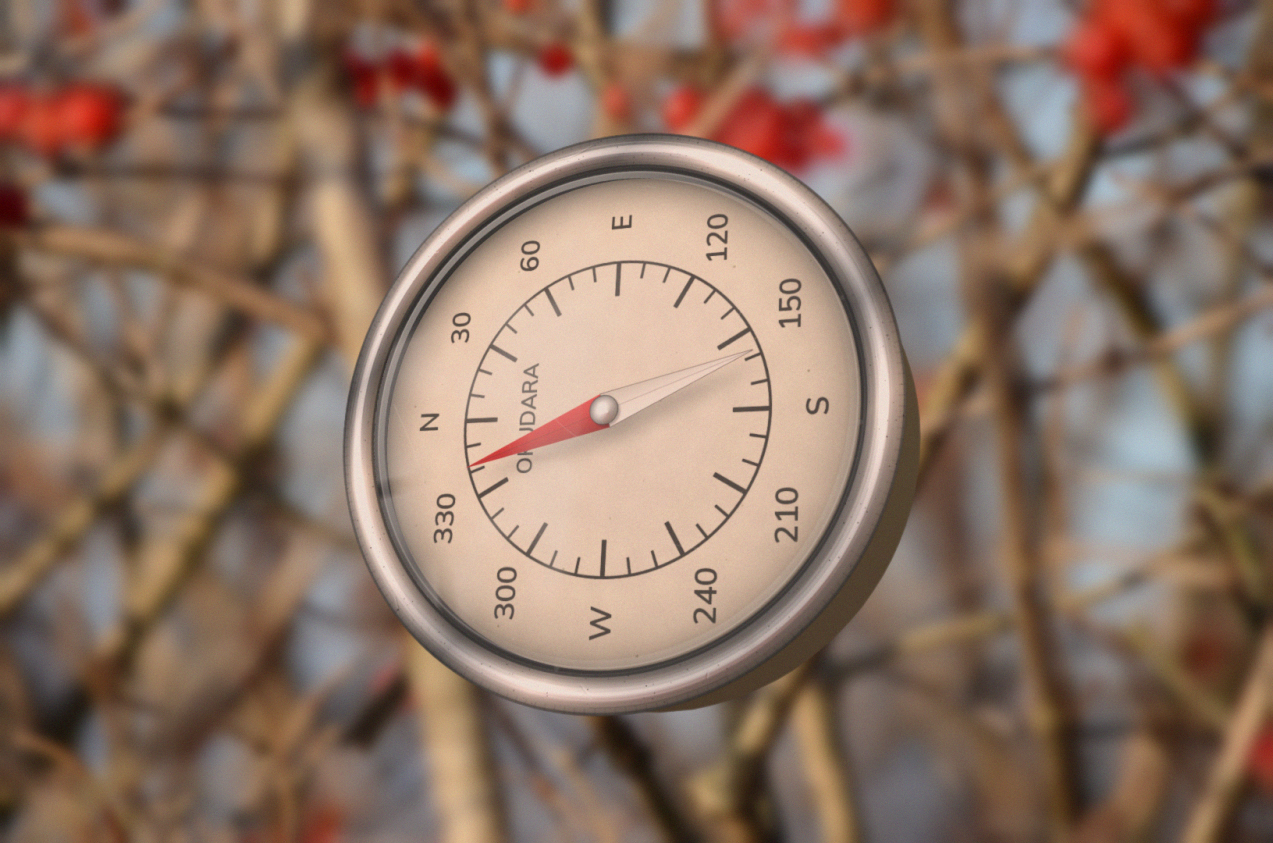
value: {"value": 340, "unit": "°"}
